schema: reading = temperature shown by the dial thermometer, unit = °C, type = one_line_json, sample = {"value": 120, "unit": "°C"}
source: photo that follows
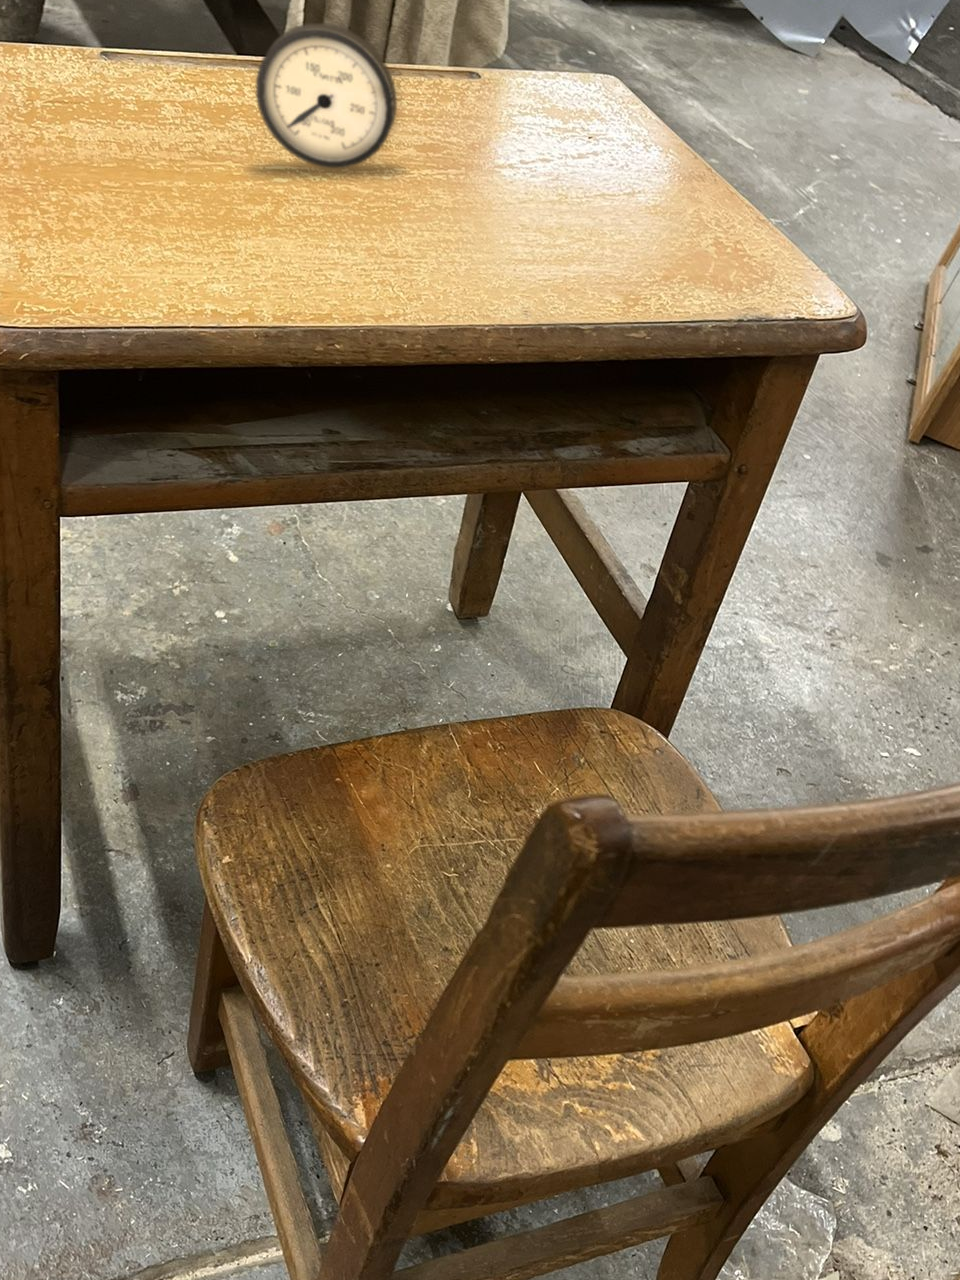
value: {"value": 60, "unit": "°C"}
